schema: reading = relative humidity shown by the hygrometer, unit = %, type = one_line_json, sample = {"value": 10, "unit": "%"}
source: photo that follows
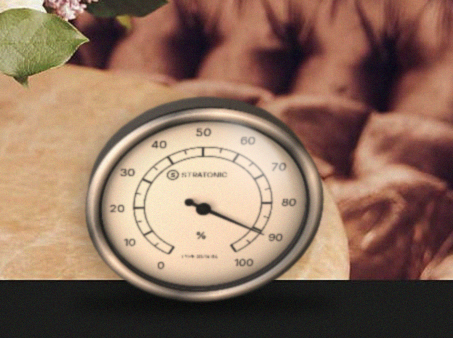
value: {"value": 90, "unit": "%"}
